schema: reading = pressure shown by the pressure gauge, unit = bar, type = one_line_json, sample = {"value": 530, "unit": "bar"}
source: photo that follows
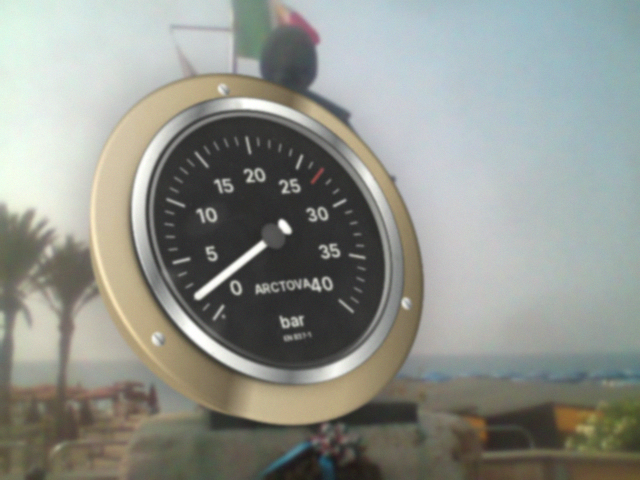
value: {"value": 2, "unit": "bar"}
